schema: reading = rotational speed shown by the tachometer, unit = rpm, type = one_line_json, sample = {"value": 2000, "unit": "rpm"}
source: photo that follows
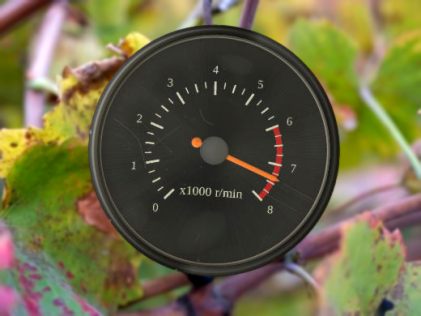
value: {"value": 7375, "unit": "rpm"}
